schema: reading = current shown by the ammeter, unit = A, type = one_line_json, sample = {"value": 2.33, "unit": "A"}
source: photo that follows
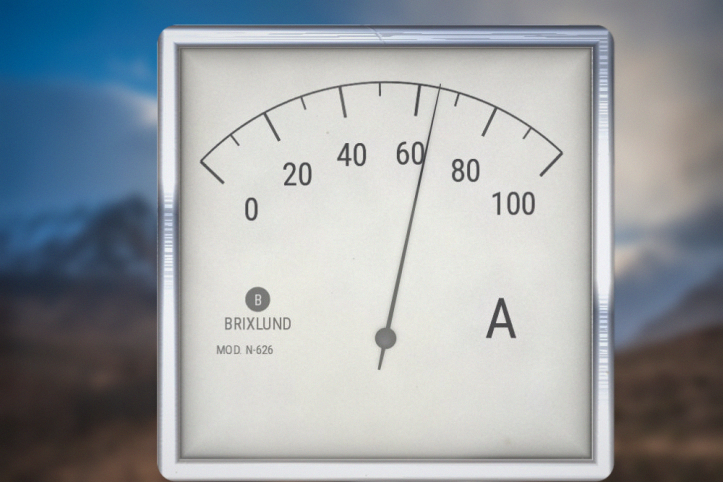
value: {"value": 65, "unit": "A"}
